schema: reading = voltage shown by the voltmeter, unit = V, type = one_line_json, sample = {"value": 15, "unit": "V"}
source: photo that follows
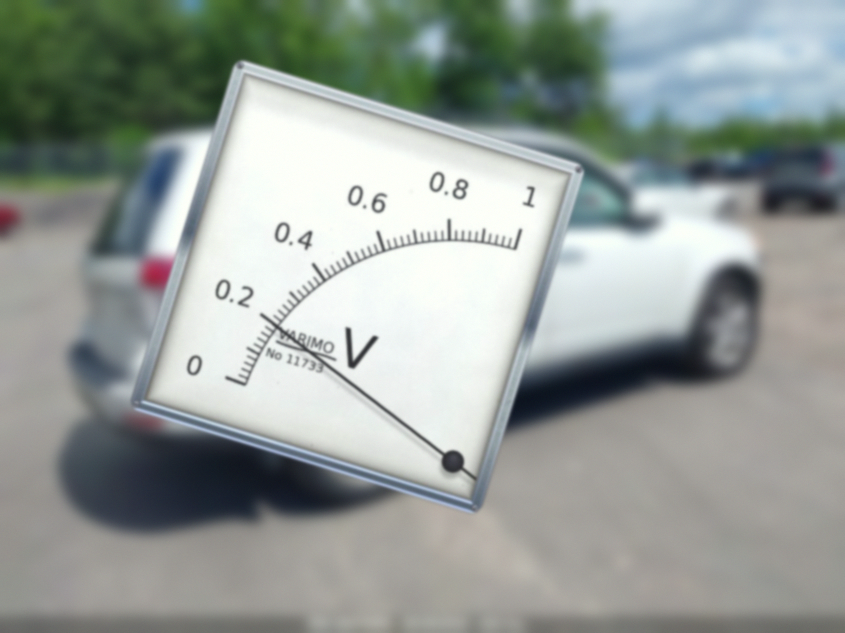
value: {"value": 0.2, "unit": "V"}
